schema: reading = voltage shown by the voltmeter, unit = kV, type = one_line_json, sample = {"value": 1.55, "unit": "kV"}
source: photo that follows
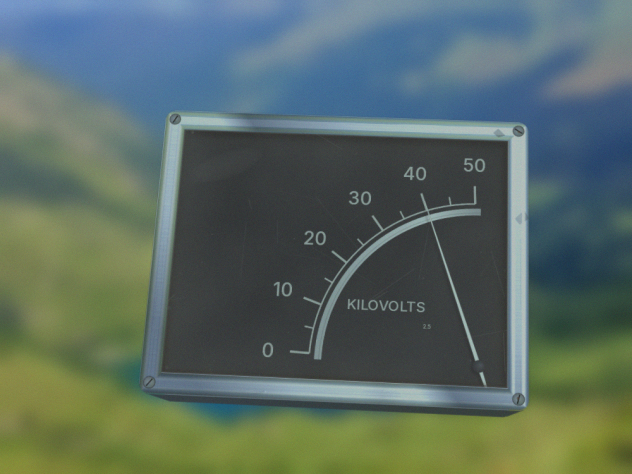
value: {"value": 40, "unit": "kV"}
